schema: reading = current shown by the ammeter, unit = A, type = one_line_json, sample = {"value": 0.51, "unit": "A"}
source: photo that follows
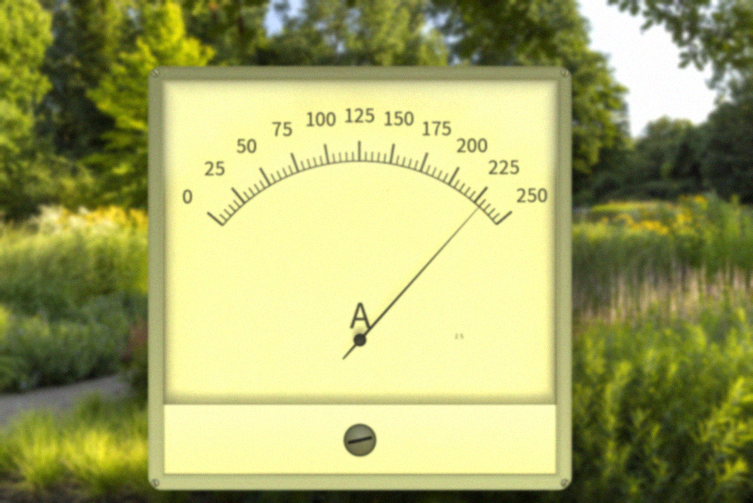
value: {"value": 230, "unit": "A"}
